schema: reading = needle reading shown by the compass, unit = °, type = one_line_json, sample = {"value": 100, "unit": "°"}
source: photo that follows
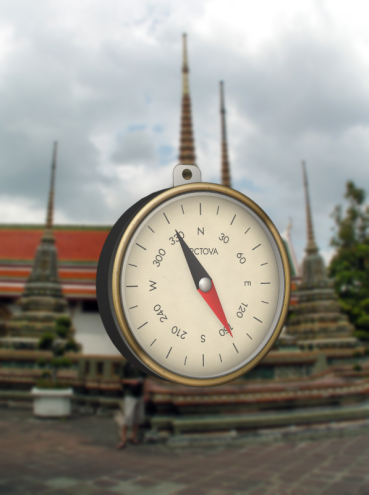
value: {"value": 150, "unit": "°"}
